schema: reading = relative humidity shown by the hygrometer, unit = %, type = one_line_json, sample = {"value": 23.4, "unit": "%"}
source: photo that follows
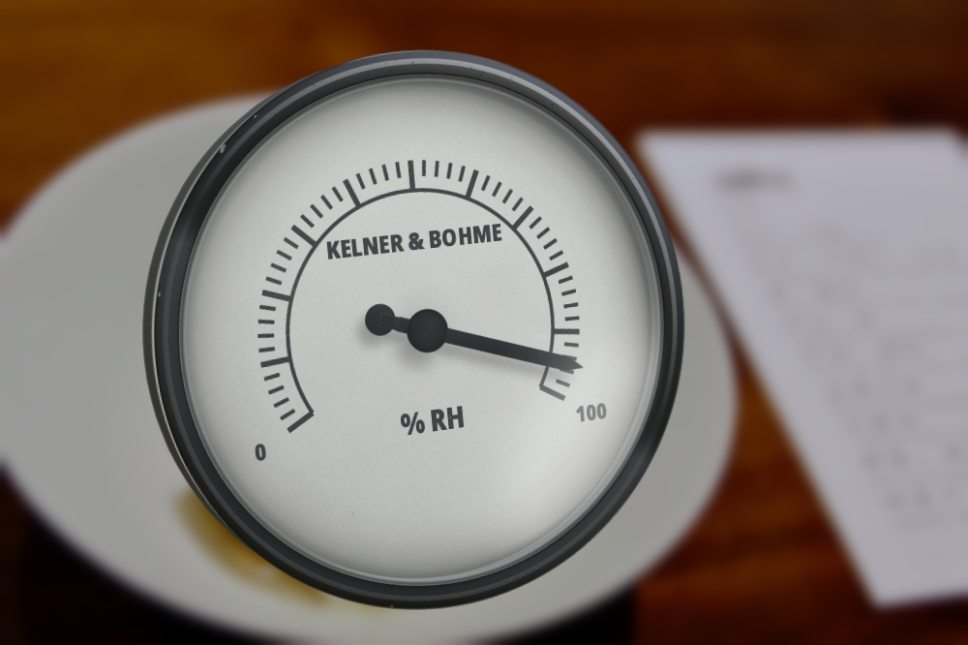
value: {"value": 95, "unit": "%"}
